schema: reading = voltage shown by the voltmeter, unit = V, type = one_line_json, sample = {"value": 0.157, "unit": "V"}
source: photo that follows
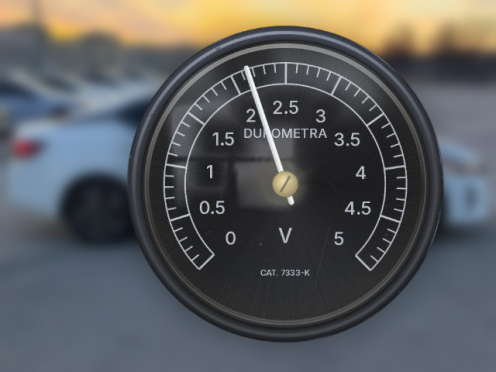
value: {"value": 2.15, "unit": "V"}
